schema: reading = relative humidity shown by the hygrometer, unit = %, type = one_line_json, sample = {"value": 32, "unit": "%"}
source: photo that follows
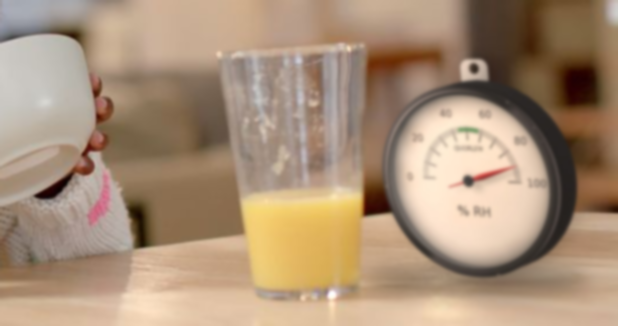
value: {"value": 90, "unit": "%"}
